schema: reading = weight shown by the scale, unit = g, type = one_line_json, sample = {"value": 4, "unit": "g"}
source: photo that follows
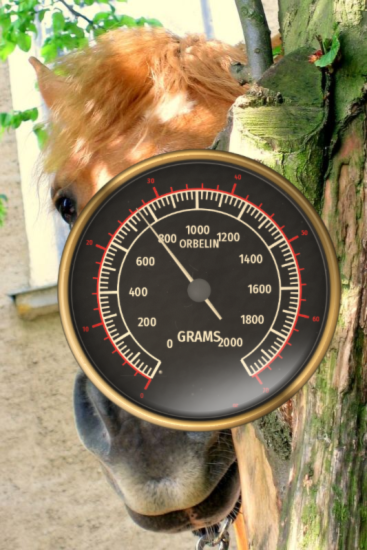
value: {"value": 760, "unit": "g"}
